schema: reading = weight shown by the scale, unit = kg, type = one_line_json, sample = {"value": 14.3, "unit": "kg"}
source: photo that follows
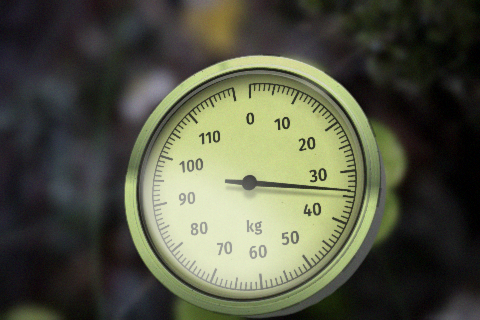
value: {"value": 34, "unit": "kg"}
